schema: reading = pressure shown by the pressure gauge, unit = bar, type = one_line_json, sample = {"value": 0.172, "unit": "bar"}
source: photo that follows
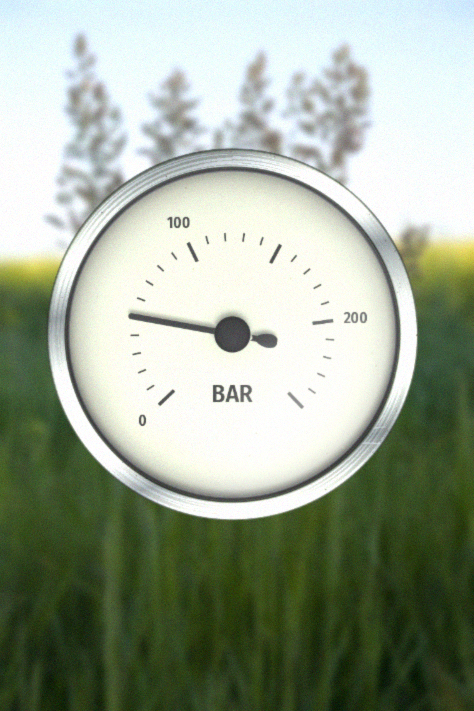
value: {"value": 50, "unit": "bar"}
